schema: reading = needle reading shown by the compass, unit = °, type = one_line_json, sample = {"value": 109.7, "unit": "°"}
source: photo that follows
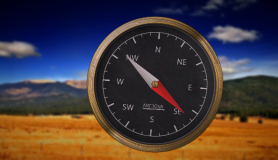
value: {"value": 130, "unit": "°"}
